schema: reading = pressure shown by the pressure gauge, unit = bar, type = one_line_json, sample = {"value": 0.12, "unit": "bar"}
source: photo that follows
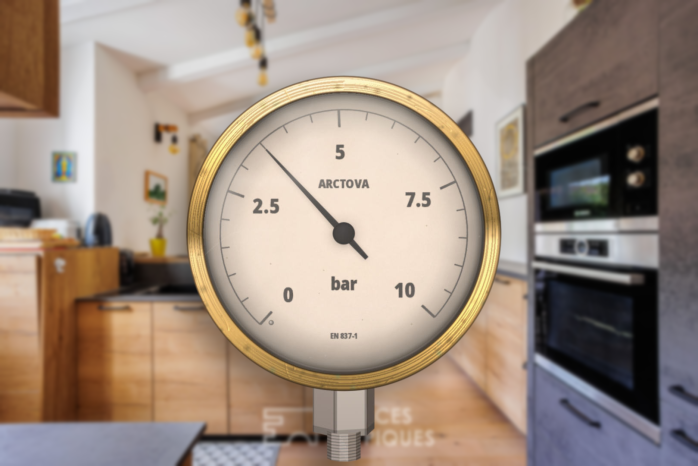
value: {"value": 3.5, "unit": "bar"}
